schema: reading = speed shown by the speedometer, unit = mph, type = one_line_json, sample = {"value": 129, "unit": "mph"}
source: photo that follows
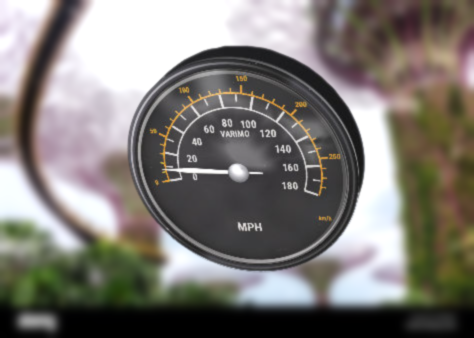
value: {"value": 10, "unit": "mph"}
